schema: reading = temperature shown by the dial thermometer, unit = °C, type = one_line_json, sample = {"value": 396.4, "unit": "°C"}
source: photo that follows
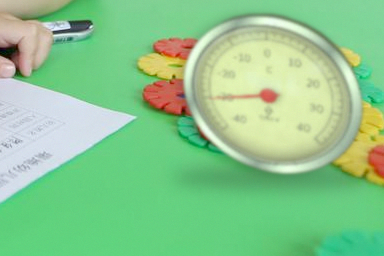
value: {"value": -30, "unit": "°C"}
